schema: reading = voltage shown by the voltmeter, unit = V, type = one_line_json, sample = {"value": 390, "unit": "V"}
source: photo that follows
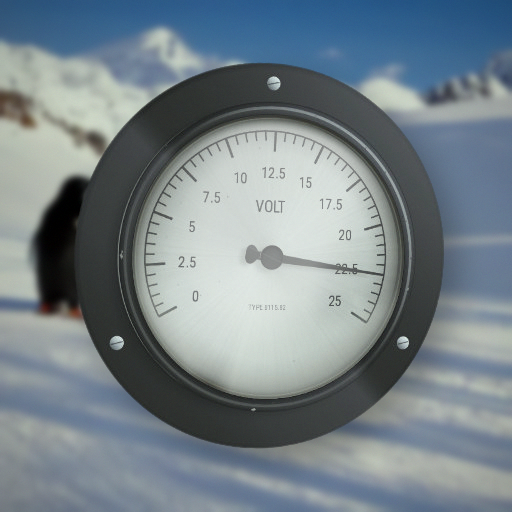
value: {"value": 22.5, "unit": "V"}
